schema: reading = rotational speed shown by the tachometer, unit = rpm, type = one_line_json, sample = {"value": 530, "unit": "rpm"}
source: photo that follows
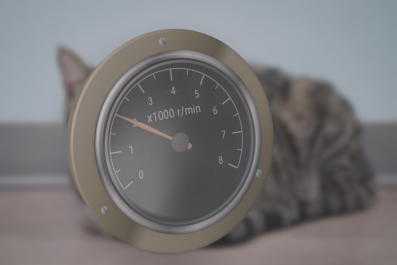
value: {"value": 2000, "unit": "rpm"}
